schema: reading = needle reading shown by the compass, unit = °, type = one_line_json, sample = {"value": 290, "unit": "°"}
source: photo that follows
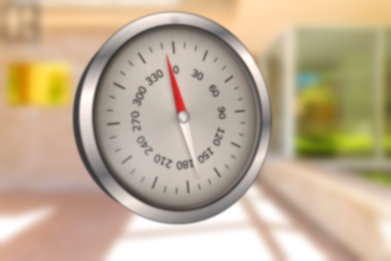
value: {"value": 350, "unit": "°"}
